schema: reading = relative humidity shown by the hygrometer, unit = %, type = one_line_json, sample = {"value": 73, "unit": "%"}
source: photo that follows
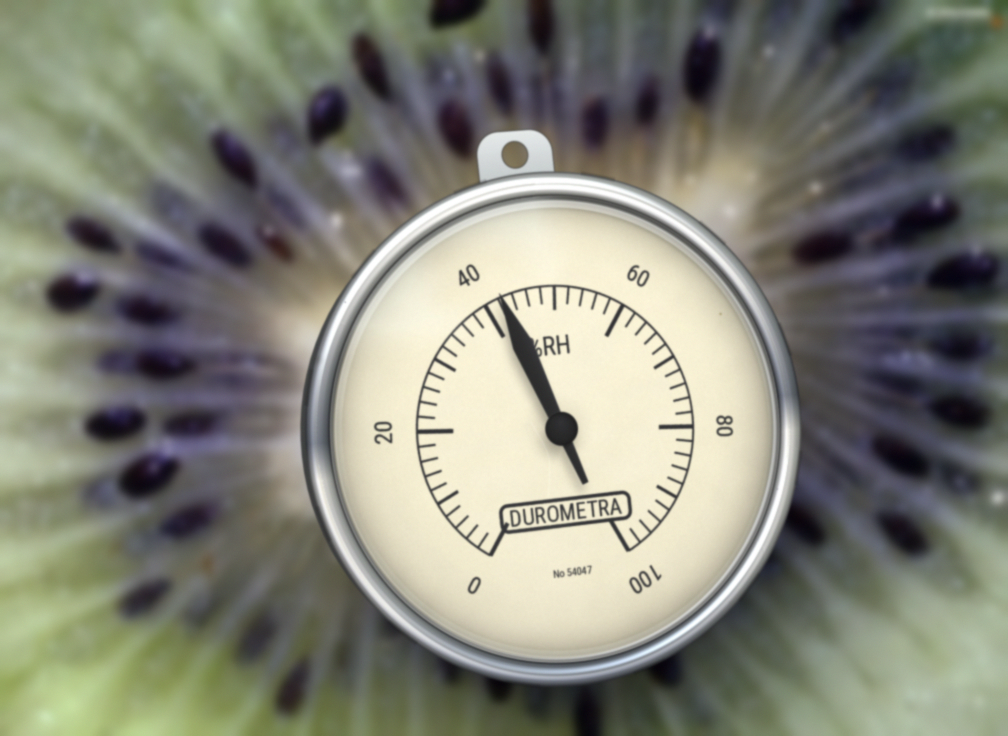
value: {"value": 42, "unit": "%"}
